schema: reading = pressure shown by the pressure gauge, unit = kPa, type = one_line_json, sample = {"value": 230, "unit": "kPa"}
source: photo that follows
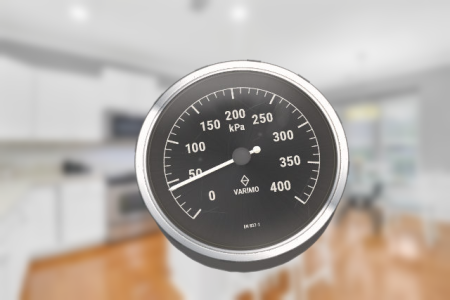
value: {"value": 40, "unit": "kPa"}
